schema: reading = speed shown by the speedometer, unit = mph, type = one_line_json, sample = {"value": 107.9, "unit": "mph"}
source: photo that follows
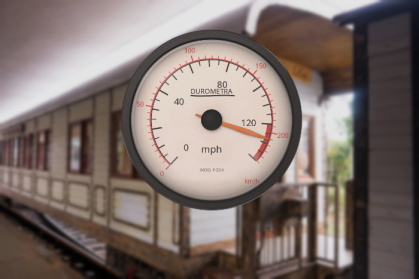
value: {"value": 127.5, "unit": "mph"}
